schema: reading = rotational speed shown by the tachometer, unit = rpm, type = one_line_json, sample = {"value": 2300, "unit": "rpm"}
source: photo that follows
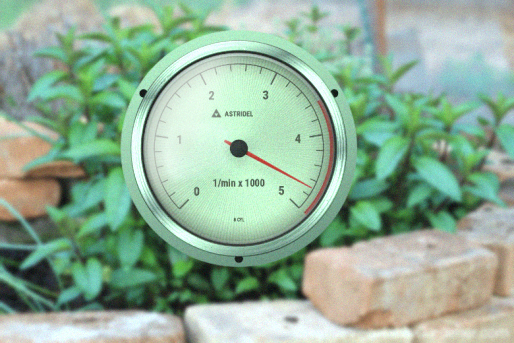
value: {"value": 4700, "unit": "rpm"}
